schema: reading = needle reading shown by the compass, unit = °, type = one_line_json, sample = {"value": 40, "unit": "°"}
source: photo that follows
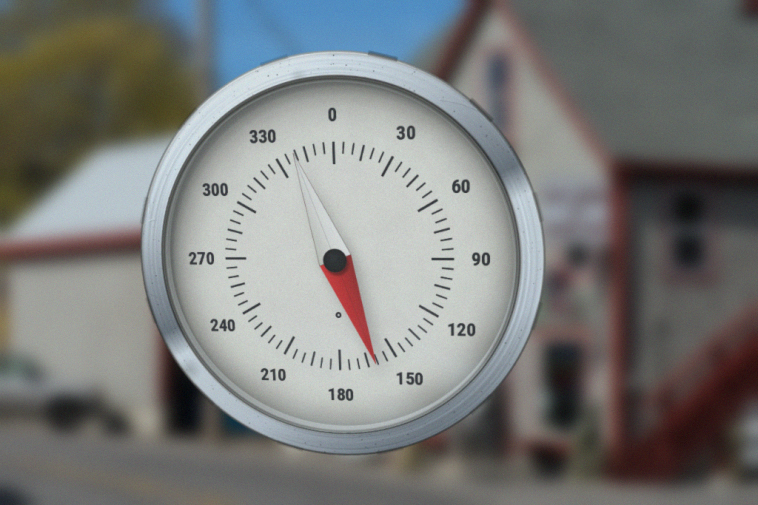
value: {"value": 160, "unit": "°"}
